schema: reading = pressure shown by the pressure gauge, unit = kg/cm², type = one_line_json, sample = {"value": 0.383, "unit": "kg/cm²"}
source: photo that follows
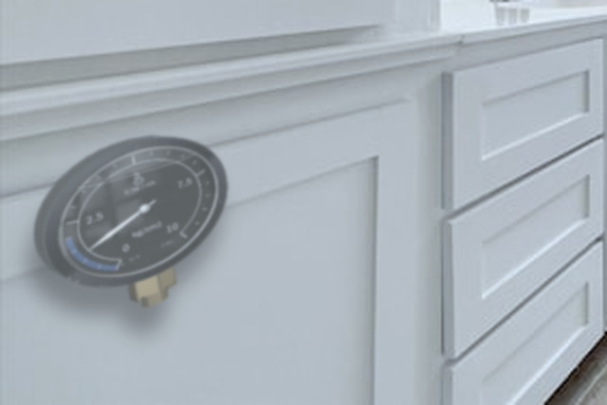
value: {"value": 1.25, "unit": "kg/cm²"}
